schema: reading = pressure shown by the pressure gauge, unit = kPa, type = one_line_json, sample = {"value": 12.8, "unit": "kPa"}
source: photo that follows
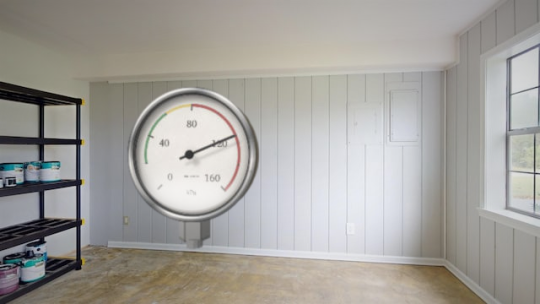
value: {"value": 120, "unit": "kPa"}
